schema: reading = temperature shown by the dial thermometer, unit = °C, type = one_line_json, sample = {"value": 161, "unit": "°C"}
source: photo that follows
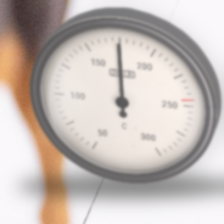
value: {"value": 175, "unit": "°C"}
